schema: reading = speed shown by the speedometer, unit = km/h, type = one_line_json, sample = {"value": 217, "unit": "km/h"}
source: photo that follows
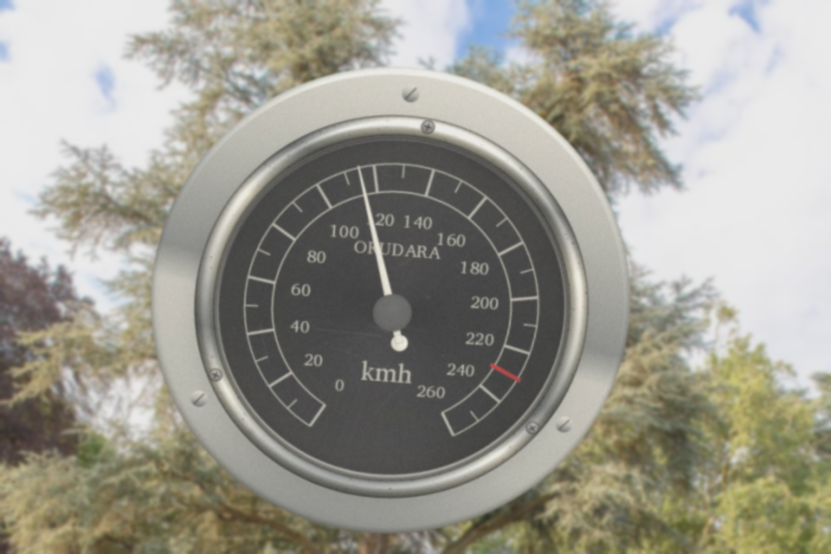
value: {"value": 115, "unit": "km/h"}
